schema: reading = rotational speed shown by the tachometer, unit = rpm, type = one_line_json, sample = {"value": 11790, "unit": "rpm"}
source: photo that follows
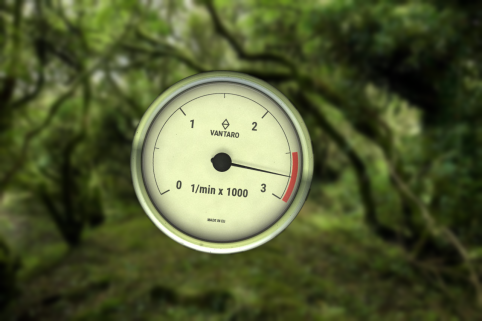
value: {"value": 2750, "unit": "rpm"}
